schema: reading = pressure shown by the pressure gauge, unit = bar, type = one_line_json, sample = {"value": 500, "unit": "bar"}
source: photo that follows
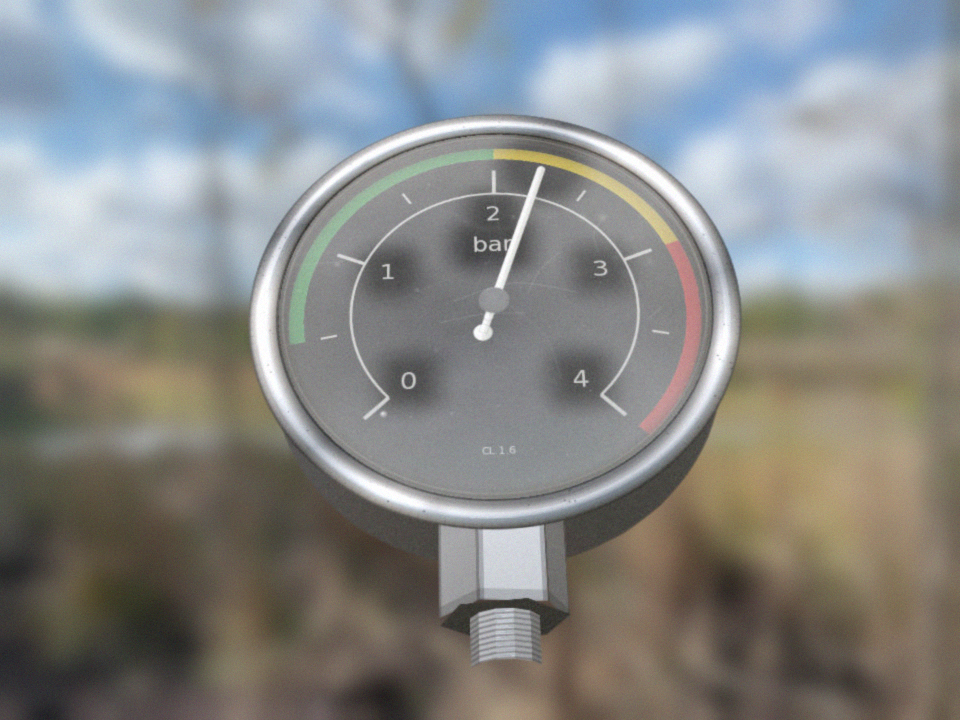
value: {"value": 2.25, "unit": "bar"}
